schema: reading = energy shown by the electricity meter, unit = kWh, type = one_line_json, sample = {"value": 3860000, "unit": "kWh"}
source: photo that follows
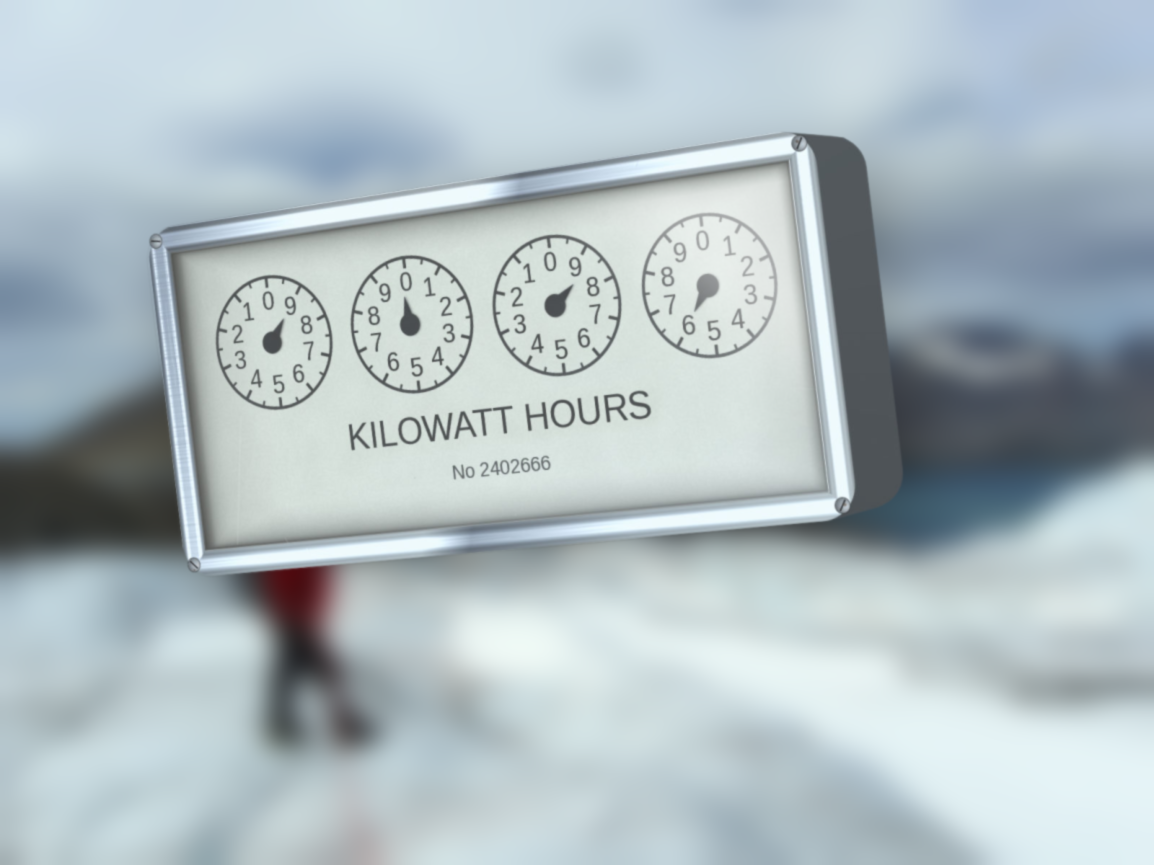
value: {"value": 8986, "unit": "kWh"}
